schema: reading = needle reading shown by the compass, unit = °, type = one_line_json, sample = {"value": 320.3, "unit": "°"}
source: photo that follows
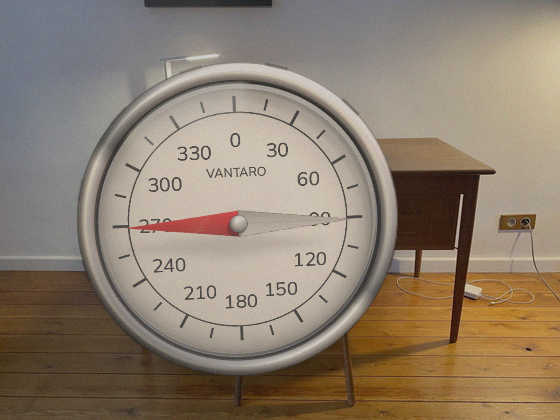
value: {"value": 270, "unit": "°"}
